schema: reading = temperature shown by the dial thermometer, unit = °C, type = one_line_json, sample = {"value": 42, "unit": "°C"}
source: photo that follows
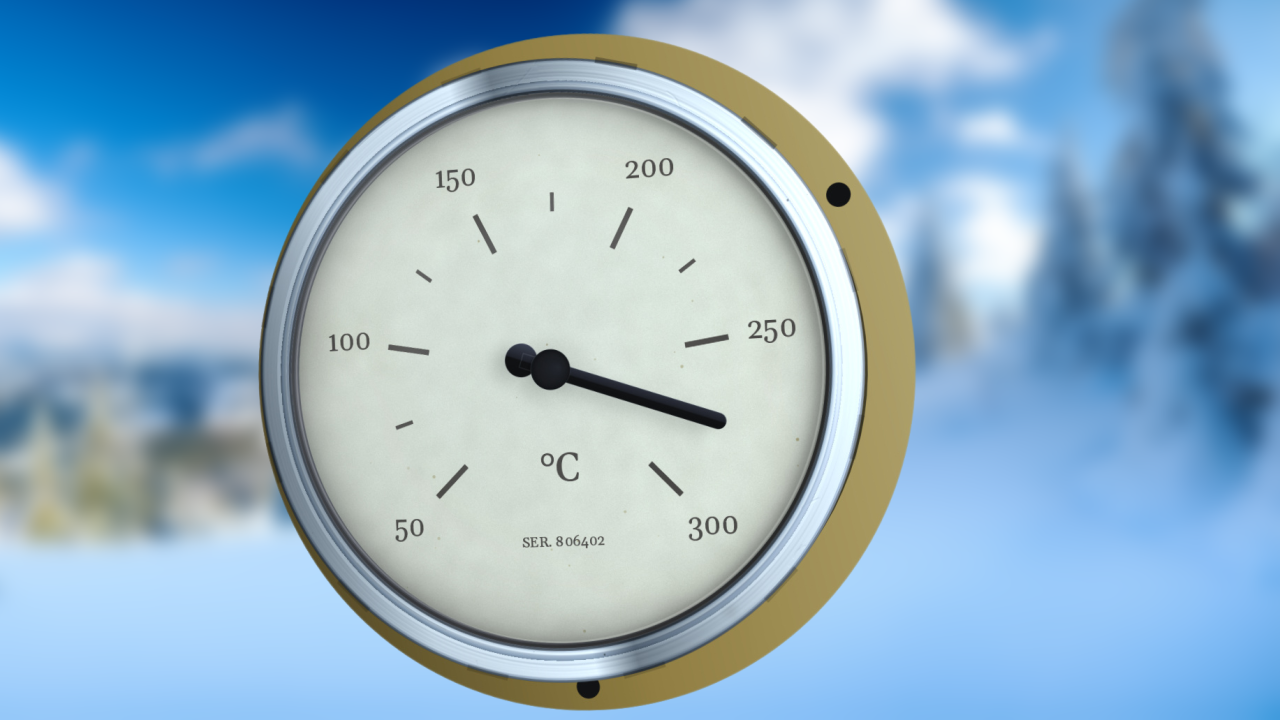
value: {"value": 275, "unit": "°C"}
